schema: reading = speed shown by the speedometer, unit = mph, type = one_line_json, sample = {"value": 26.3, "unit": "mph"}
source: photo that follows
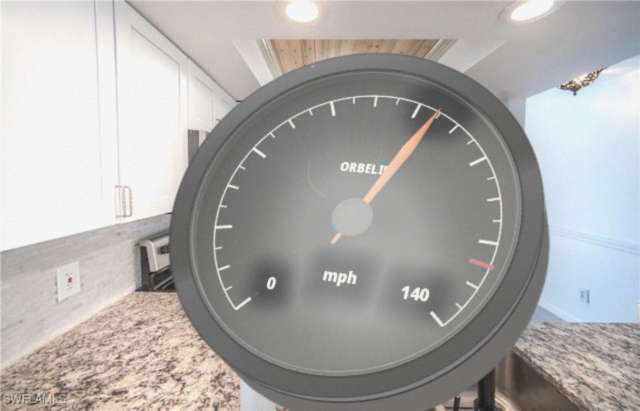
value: {"value": 85, "unit": "mph"}
